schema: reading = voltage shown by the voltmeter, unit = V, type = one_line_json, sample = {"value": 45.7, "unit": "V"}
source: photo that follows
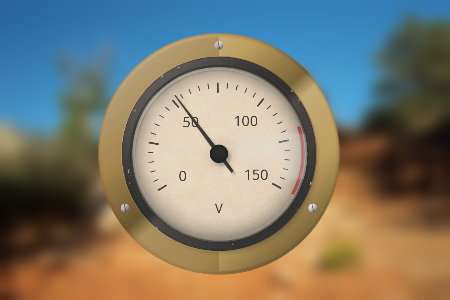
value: {"value": 52.5, "unit": "V"}
